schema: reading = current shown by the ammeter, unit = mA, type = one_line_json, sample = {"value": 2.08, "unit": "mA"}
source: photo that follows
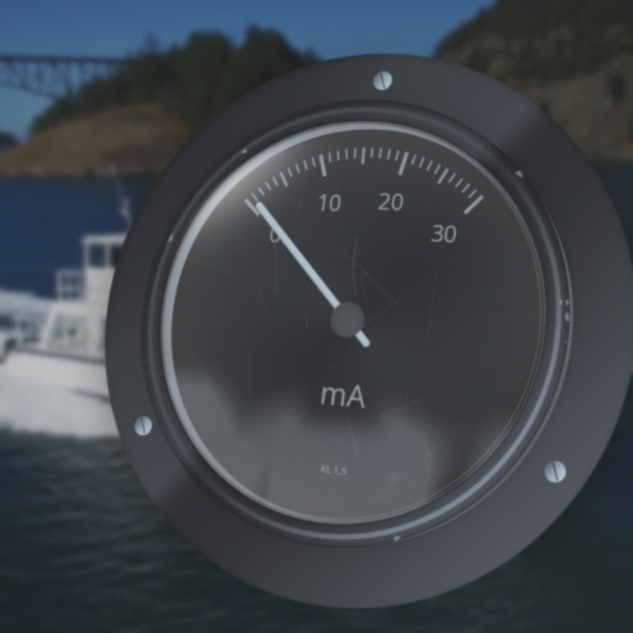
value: {"value": 1, "unit": "mA"}
